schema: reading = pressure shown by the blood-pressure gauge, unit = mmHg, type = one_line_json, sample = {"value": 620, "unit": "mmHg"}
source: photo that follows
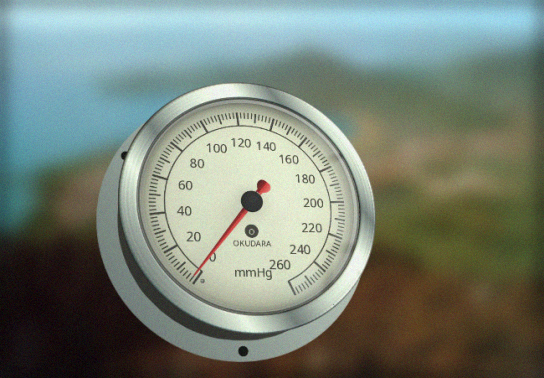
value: {"value": 2, "unit": "mmHg"}
